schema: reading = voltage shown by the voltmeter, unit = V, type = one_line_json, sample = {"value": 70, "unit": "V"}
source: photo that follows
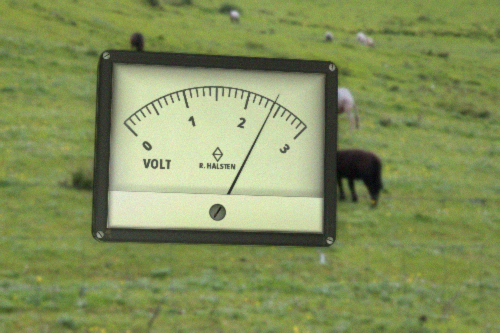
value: {"value": 2.4, "unit": "V"}
